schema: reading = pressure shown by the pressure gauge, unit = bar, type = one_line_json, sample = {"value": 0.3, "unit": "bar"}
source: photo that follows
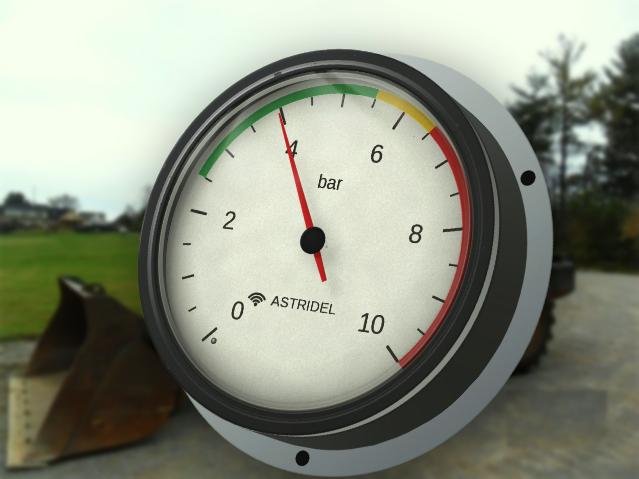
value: {"value": 4, "unit": "bar"}
